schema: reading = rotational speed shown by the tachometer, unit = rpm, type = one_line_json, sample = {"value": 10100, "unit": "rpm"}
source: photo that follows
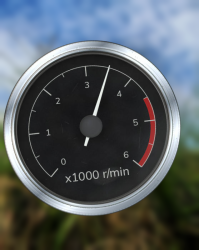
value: {"value": 3500, "unit": "rpm"}
